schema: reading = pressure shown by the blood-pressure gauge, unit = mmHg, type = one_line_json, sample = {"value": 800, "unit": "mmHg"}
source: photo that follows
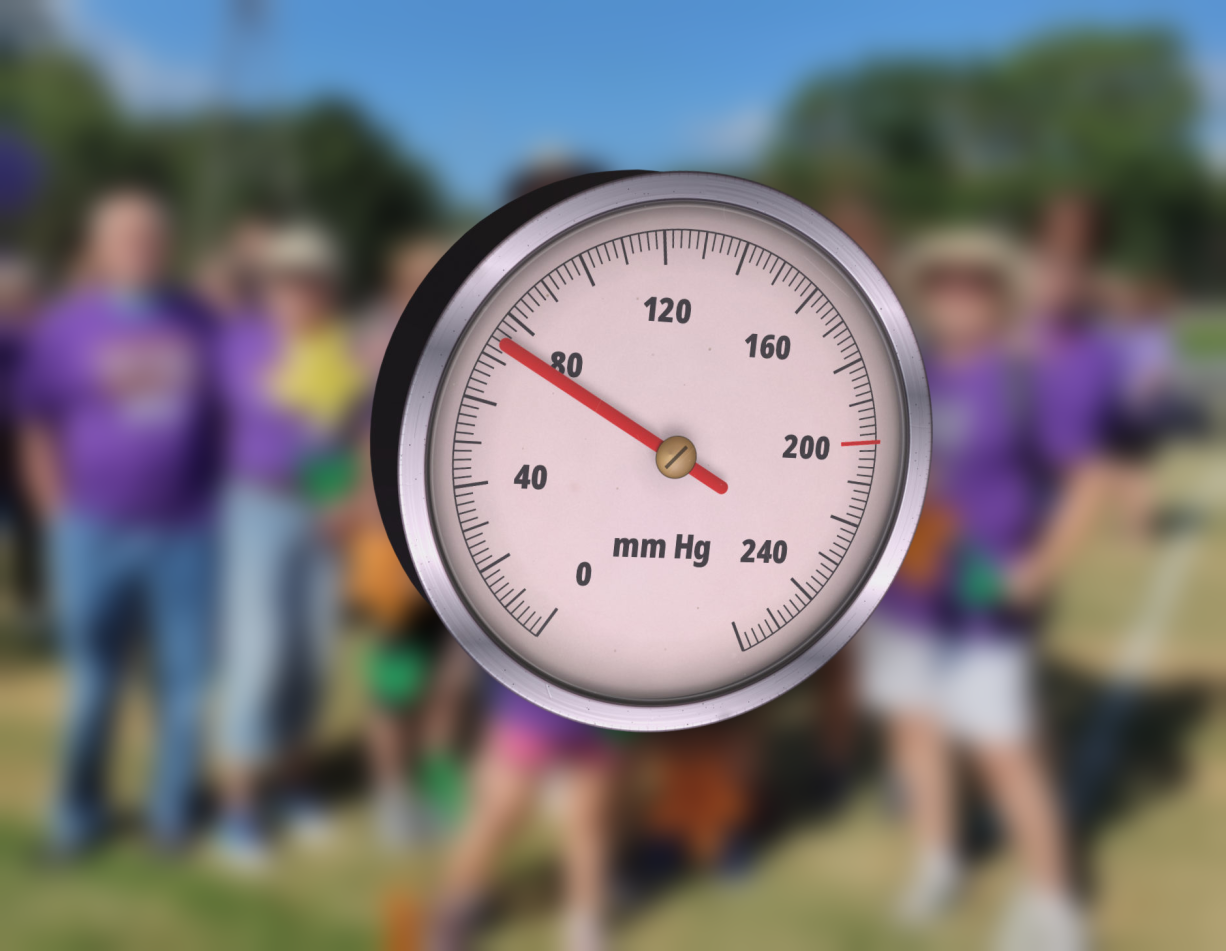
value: {"value": 74, "unit": "mmHg"}
